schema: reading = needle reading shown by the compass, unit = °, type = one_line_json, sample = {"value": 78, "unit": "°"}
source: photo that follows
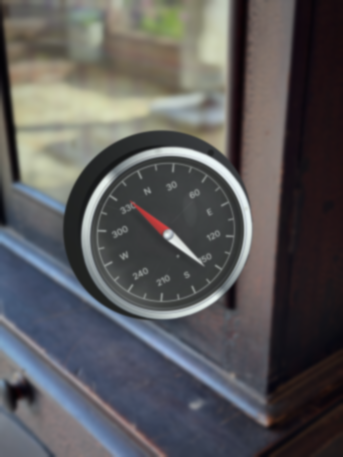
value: {"value": 337.5, "unit": "°"}
